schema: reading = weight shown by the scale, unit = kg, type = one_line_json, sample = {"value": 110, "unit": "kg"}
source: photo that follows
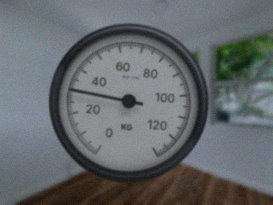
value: {"value": 30, "unit": "kg"}
